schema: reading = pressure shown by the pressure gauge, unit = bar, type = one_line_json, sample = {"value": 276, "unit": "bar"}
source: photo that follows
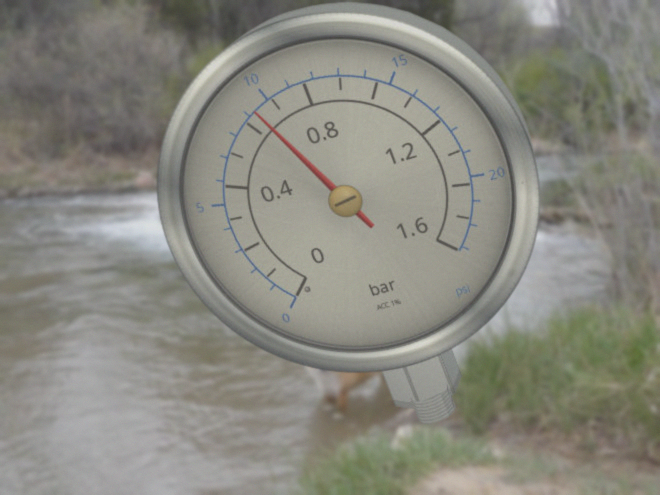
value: {"value": 0.65, "unit": "bar"}
